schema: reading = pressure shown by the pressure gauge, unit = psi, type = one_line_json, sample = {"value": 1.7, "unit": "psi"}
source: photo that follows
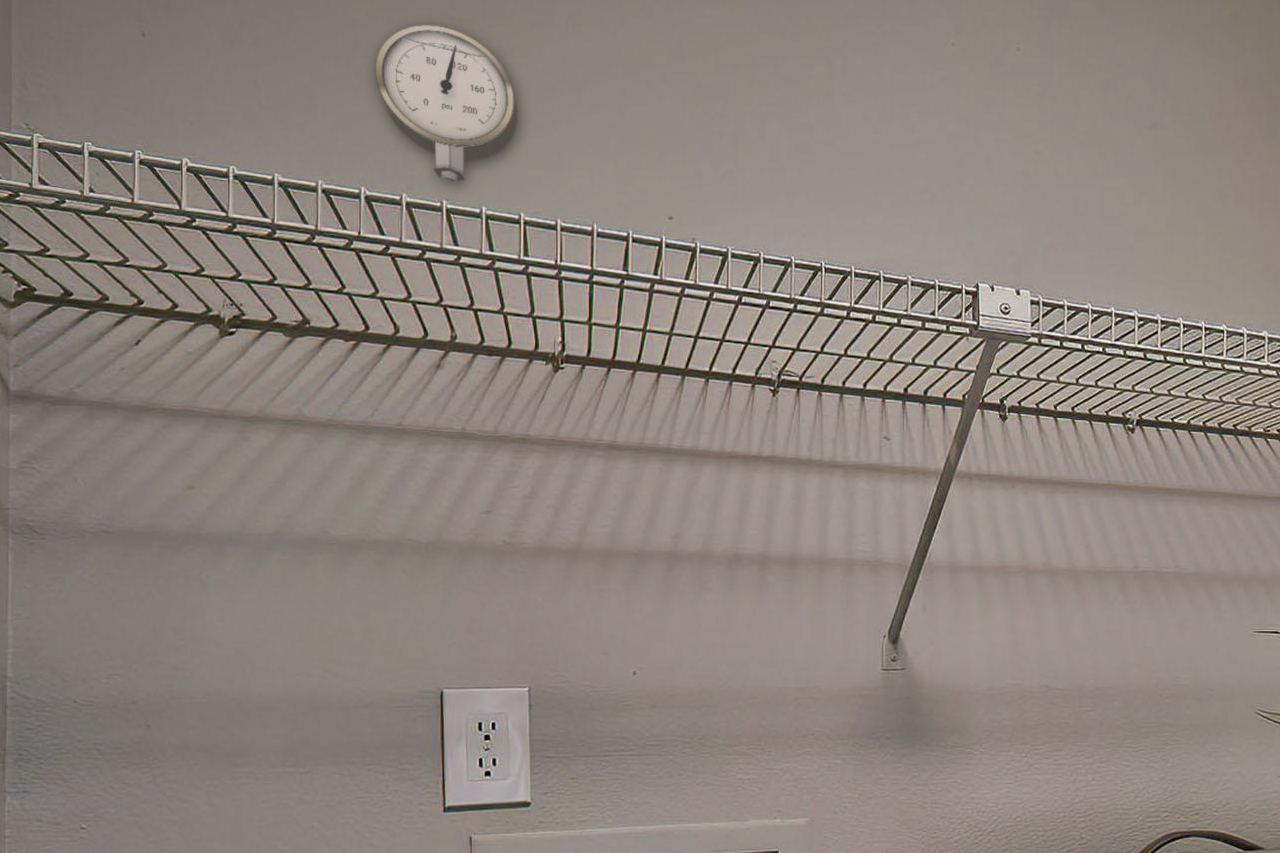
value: {"value": 110, "unit": "psi"}
